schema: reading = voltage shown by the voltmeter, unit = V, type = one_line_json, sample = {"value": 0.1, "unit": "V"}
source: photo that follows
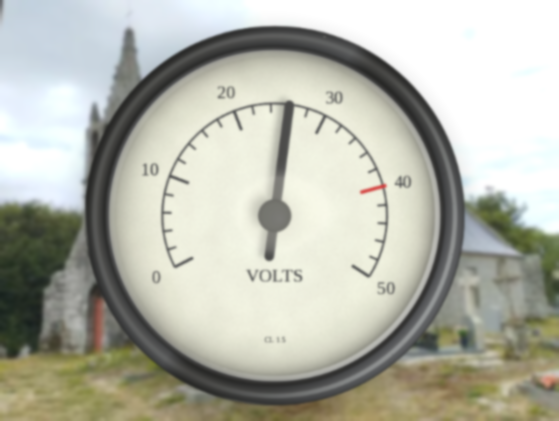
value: {"value": 26, "unit": "V"}
